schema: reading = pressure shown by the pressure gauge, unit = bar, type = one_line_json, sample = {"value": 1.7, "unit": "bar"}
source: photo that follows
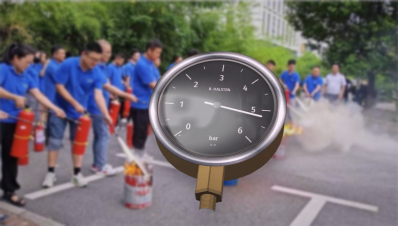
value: {"value": 5.25, "unit": "bar"}
